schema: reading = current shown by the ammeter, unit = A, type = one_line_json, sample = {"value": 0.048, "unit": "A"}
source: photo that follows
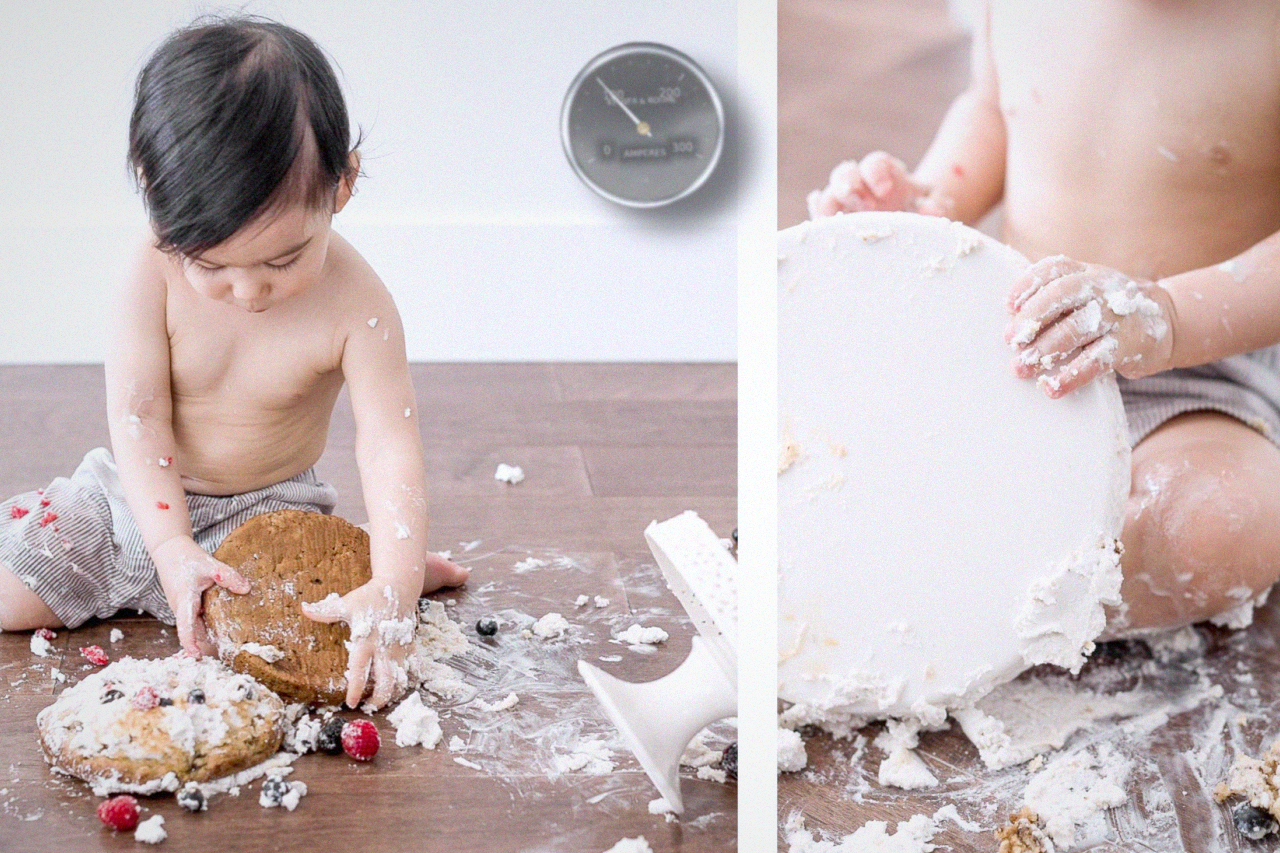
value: {"value": 100, "unit": "A"}
